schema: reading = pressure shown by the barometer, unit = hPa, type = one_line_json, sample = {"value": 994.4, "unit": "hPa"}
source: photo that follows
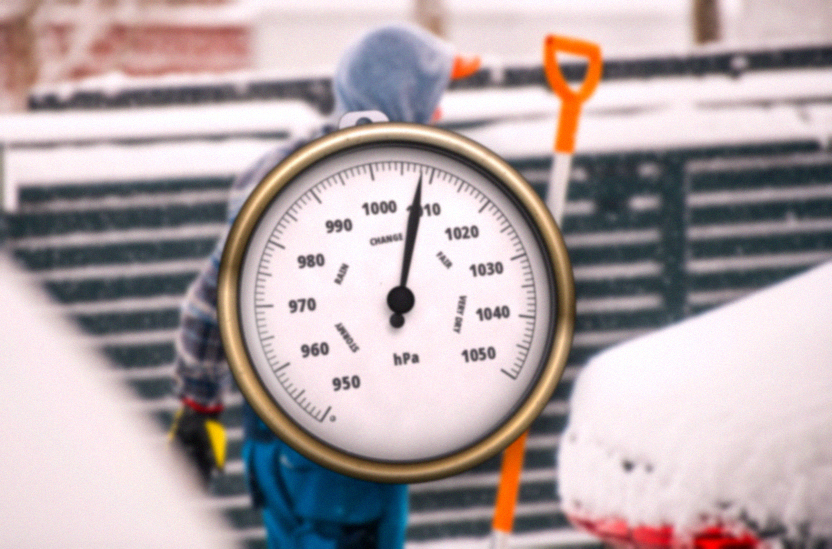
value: {"value": 1008, "unit": "hPa"}
